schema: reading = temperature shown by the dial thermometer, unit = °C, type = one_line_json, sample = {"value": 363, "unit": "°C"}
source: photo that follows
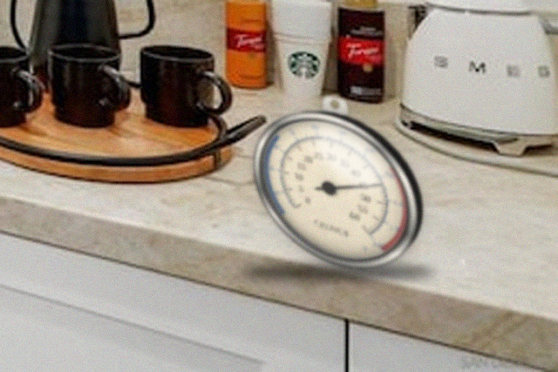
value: {"value": 45, "unit": "°C"}
